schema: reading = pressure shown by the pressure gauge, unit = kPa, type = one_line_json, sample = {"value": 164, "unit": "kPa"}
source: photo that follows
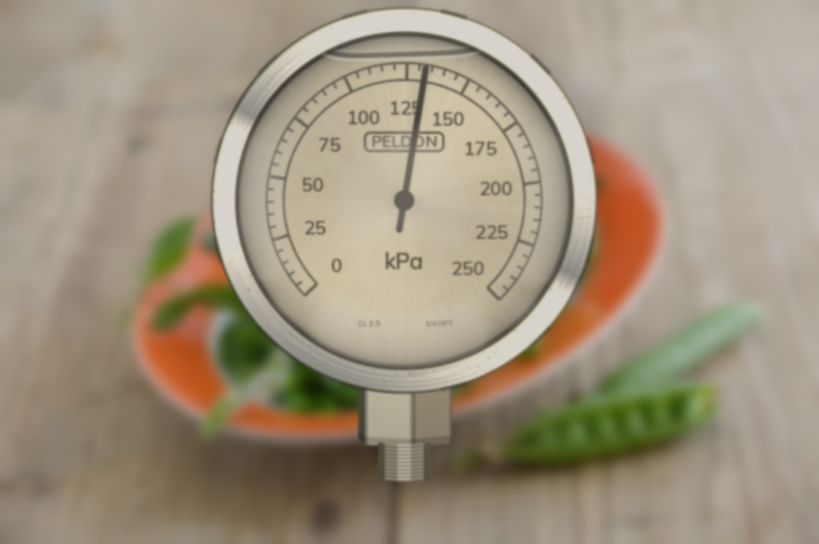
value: {"value": 132.5, "unit": "kPa"}
